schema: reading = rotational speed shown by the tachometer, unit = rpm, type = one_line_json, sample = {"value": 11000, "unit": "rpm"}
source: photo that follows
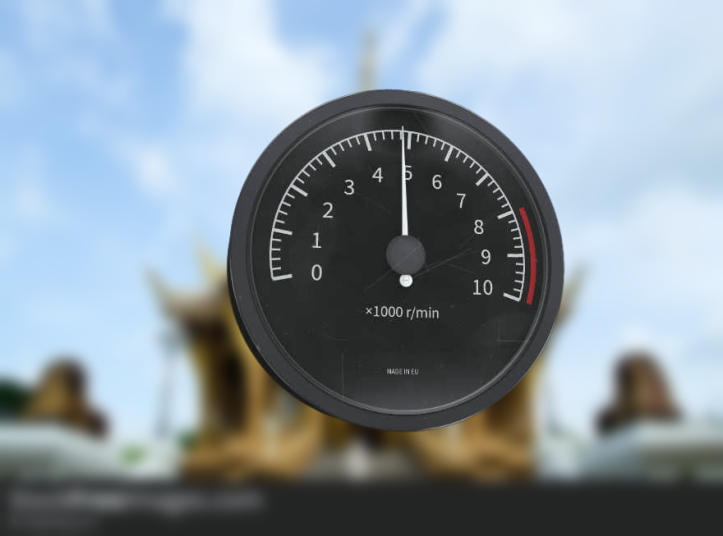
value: {"value": 4800, "unit": "rpm"}
